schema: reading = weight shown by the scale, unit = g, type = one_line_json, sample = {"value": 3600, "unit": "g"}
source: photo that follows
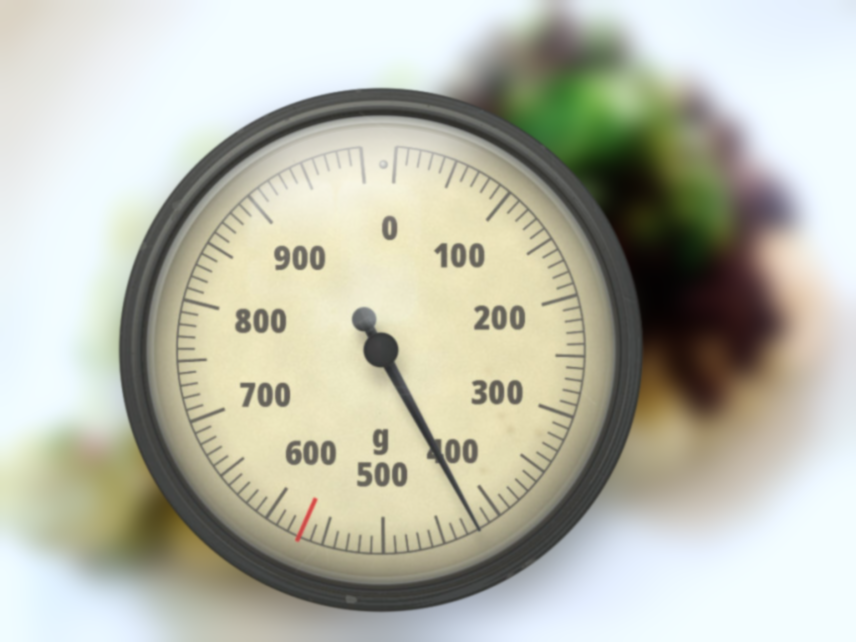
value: {"value": 420, "unit": "g"}
